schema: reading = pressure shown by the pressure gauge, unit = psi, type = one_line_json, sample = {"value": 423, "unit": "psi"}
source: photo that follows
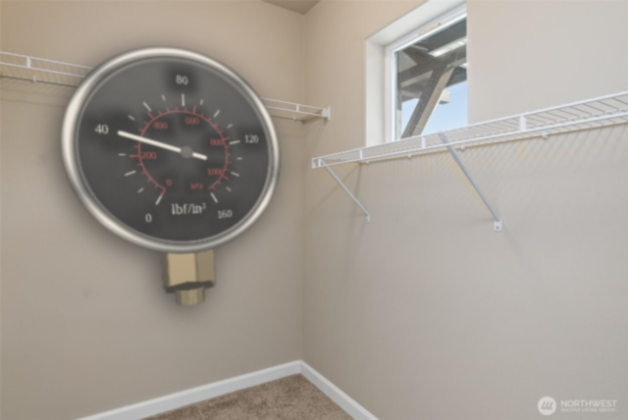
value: {"value": 40, "unit": "psi"}
